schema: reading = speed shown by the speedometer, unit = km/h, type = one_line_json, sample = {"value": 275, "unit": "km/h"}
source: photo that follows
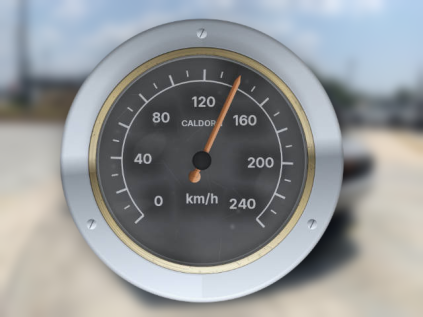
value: {"value": 140, "unit": "km/h"}
